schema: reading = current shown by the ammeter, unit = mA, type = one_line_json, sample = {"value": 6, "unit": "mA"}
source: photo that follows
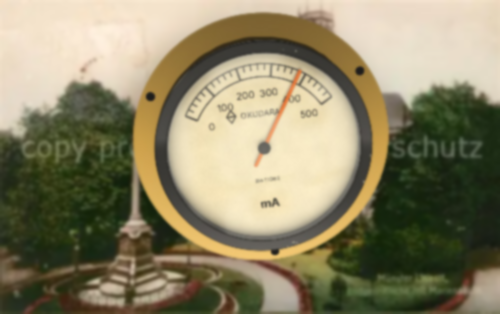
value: {"value": 380, "unit": "mA"}
